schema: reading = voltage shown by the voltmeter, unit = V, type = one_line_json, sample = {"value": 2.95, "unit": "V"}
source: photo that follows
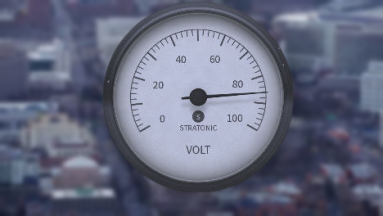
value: {"value": 86, "unit": "V"}
